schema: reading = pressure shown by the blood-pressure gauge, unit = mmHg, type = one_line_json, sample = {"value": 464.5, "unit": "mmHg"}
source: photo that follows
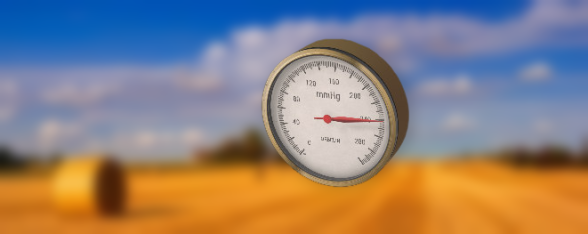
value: {"value": 240, "unit": "mmHg"}
